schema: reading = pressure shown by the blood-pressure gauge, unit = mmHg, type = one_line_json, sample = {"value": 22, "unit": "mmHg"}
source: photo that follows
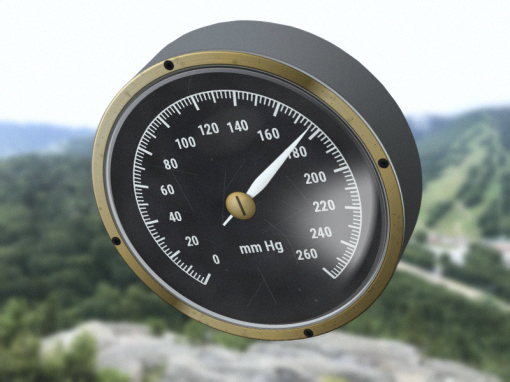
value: {"value": 176, "unit": "mmHg"}
